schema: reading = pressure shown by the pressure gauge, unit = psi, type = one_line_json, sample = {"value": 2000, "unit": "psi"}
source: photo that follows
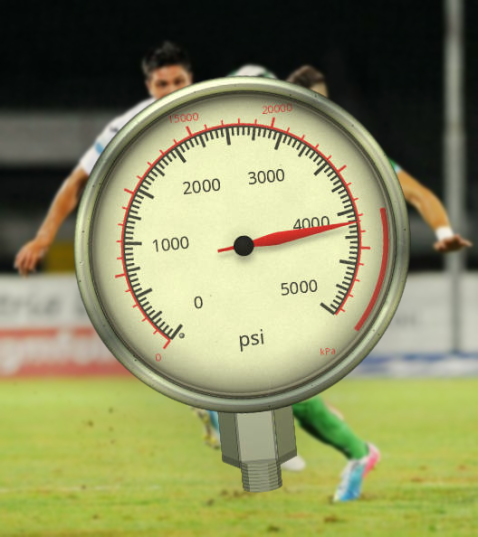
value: {"value": 4100, "unit": "psi"}
